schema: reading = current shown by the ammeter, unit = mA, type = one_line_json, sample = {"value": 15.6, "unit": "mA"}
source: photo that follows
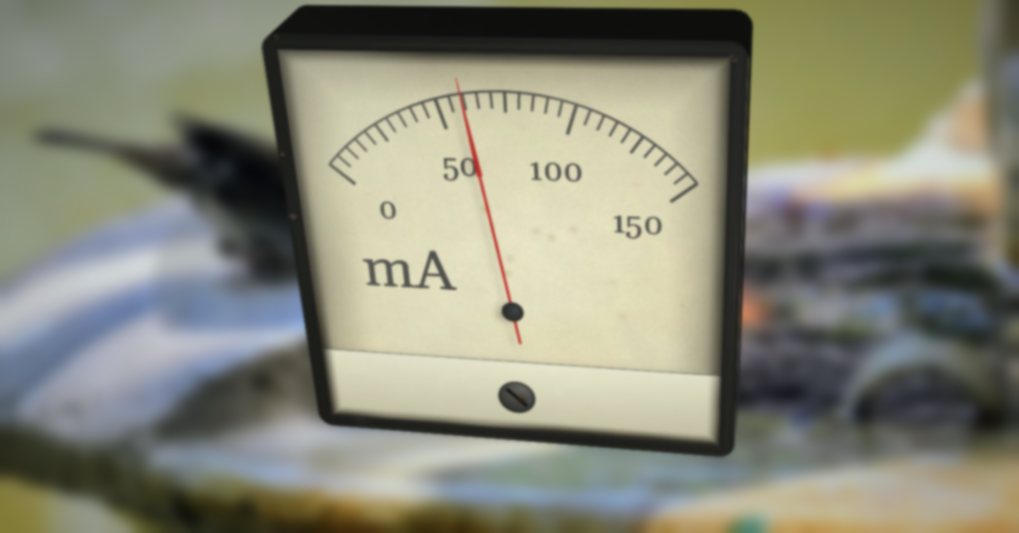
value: {"value": 60, "unit": "mA"}
